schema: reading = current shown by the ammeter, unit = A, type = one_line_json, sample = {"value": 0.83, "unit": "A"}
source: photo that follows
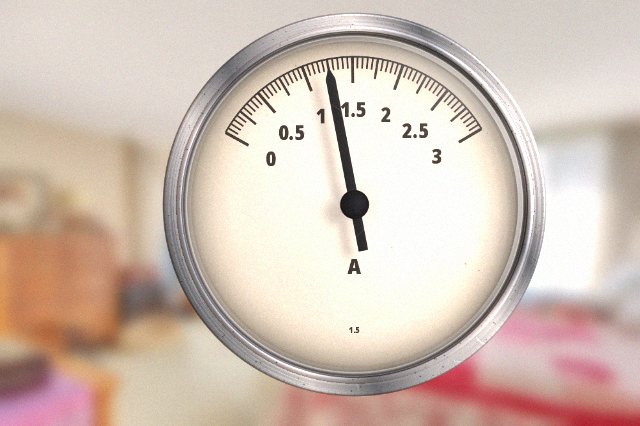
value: {"value": 1.25, "unit": "A"}
